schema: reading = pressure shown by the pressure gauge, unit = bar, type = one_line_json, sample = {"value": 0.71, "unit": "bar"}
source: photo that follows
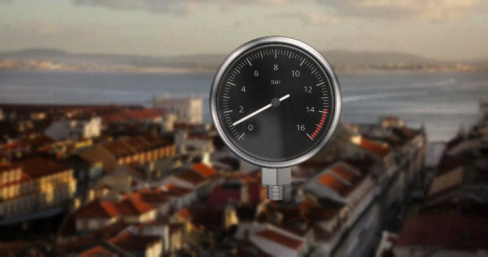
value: {"value": 1, "unit": "bar"}
